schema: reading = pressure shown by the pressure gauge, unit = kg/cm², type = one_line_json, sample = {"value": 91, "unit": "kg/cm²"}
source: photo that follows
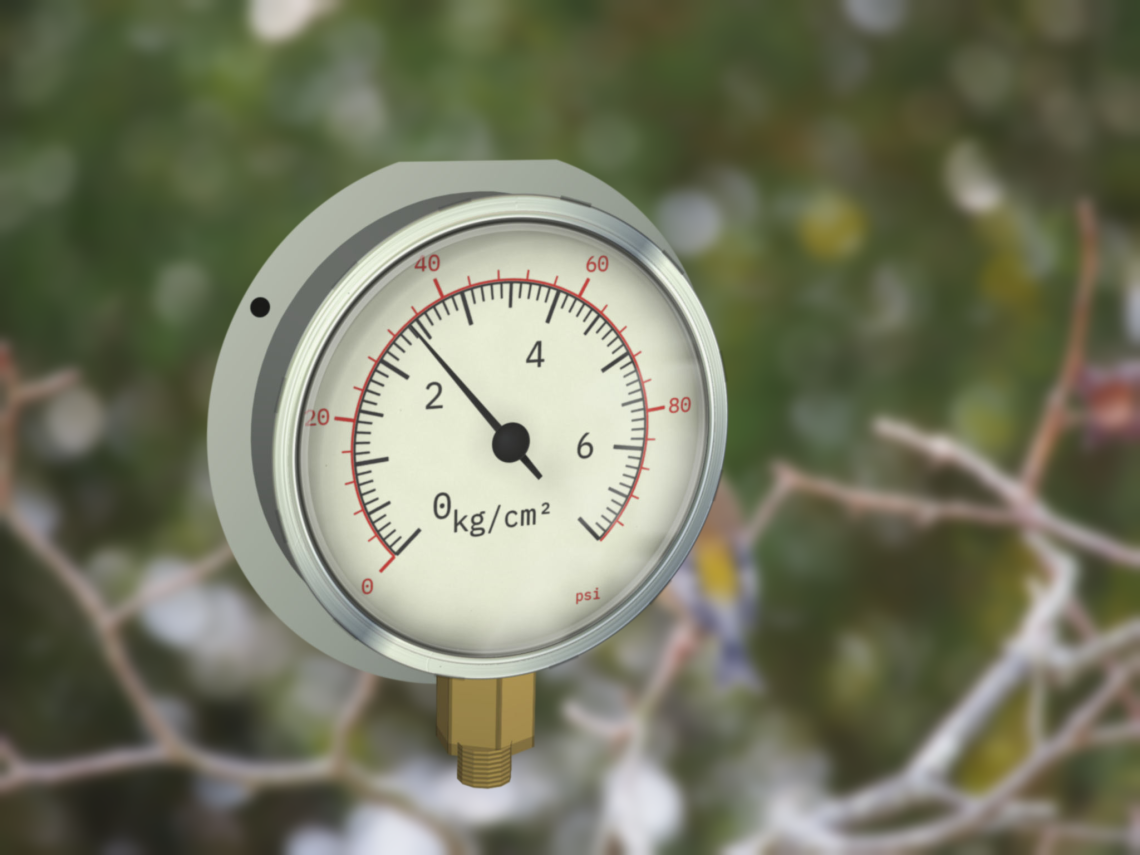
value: {"value": 2.4, "unit": "kg/cm²"}
